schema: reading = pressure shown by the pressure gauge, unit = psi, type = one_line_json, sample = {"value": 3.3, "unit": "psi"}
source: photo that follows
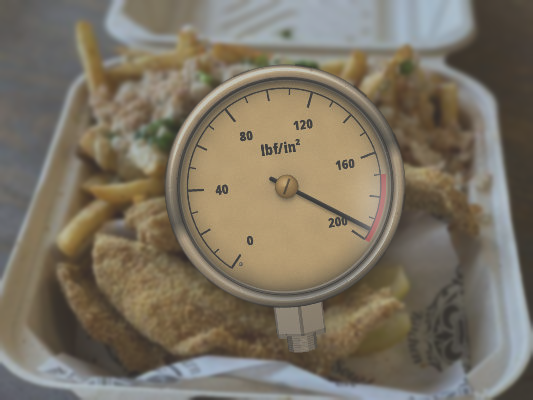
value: {"value": 195, "unit": "psi"}
